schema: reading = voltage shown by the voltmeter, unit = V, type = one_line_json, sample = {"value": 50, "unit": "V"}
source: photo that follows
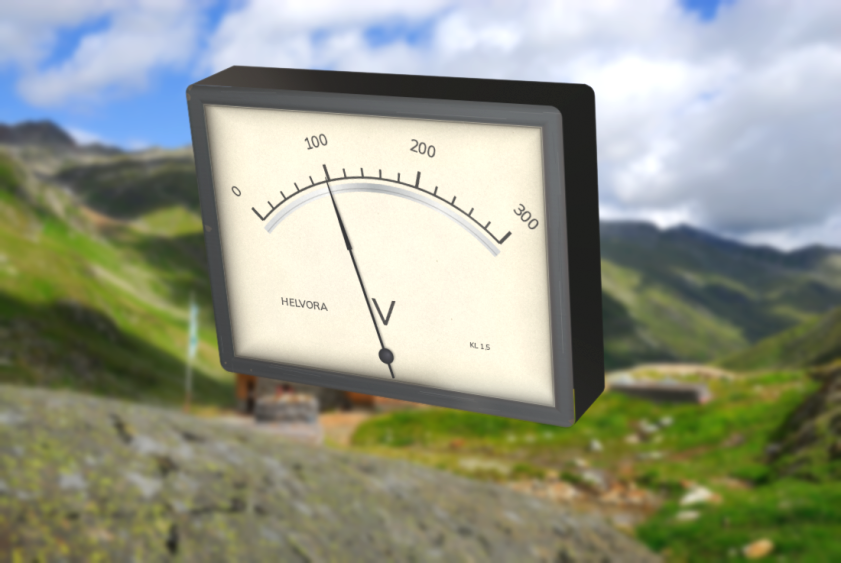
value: {"value": 100, "unit": "V"}
